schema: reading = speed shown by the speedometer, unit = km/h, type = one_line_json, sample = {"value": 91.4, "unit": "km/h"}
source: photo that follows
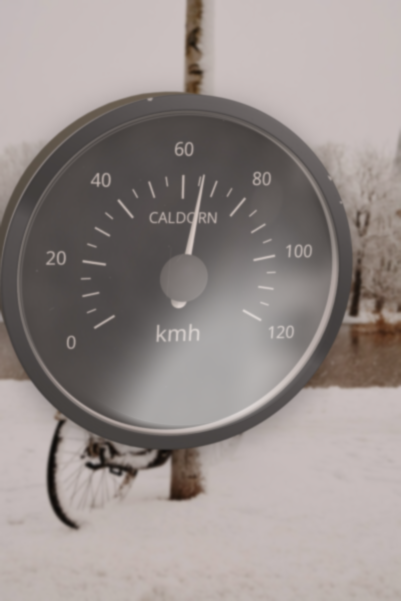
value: {"value": 65, "unit": "km/h"}
